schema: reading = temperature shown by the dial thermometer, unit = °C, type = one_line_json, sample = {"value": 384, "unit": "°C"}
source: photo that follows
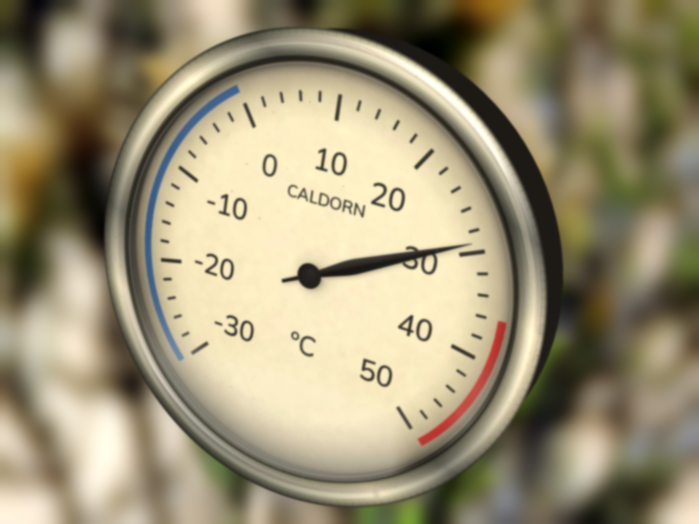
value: {"value": 29, "unit": "°C"}
